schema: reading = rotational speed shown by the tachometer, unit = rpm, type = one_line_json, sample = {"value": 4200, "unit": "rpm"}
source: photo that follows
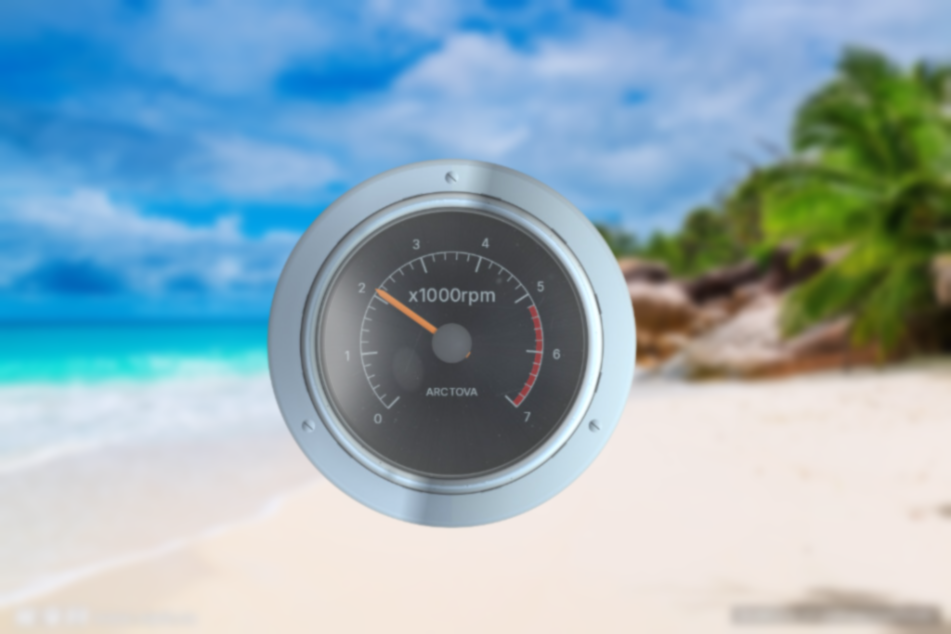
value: {"value": 2100, "unit": "rpm"}
